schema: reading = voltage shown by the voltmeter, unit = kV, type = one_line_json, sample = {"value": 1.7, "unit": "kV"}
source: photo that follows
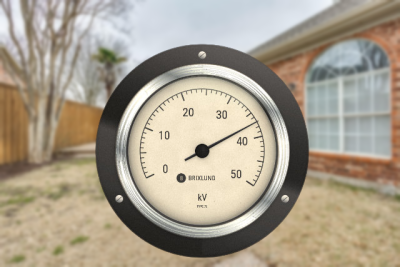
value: {"value": 37, "unit": "kV"}
